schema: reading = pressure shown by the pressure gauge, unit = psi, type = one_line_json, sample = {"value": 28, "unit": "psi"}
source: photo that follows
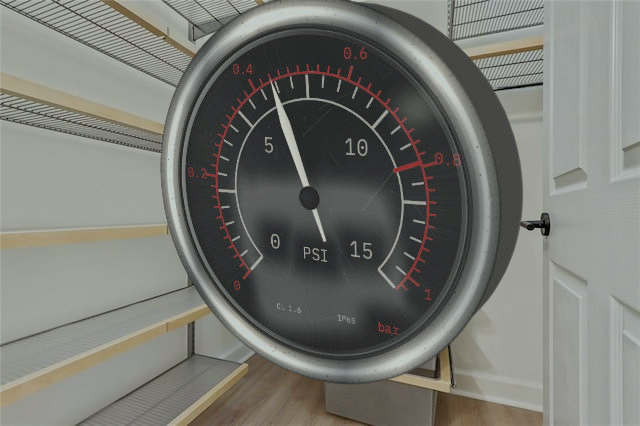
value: {"value": 6.5, "unit": "psi"}
